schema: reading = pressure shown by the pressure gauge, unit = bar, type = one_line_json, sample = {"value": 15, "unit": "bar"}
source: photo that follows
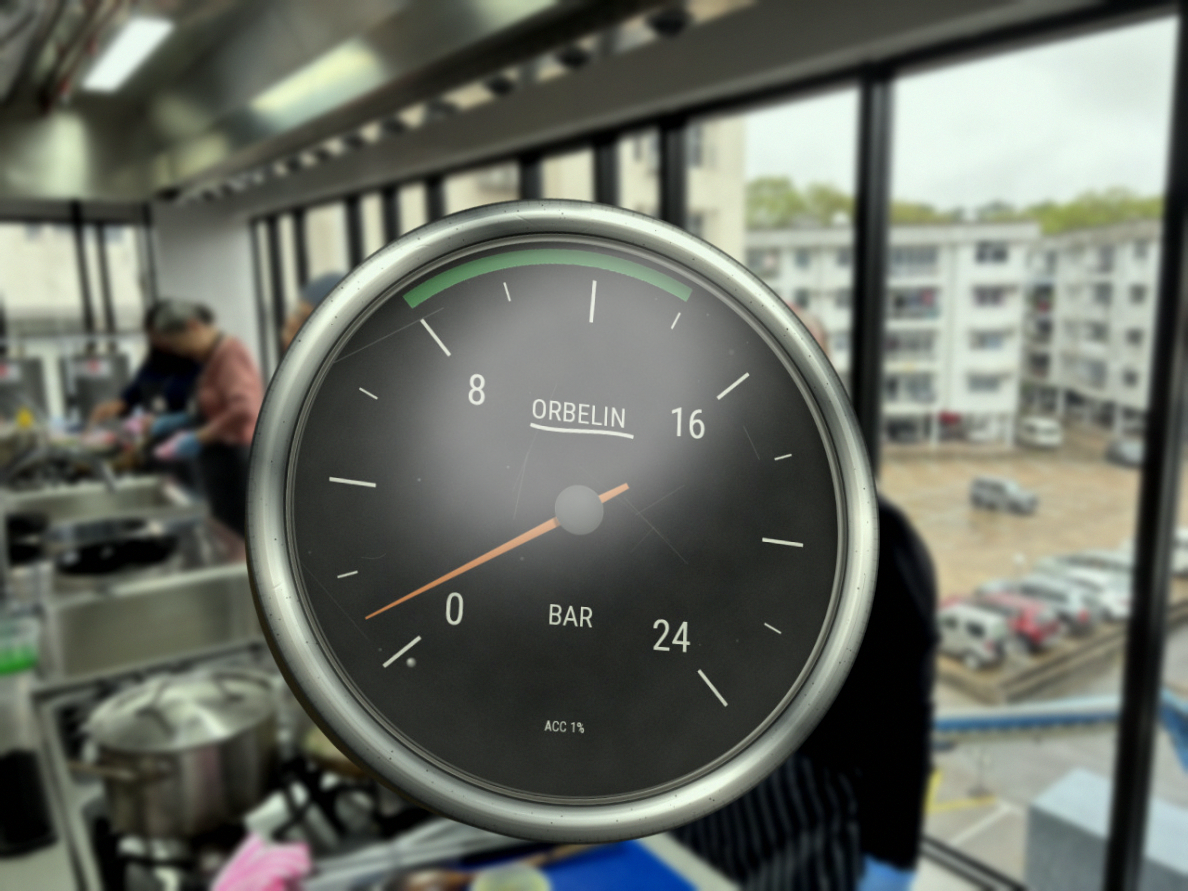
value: {"value": 1, "unit": "bar"}
